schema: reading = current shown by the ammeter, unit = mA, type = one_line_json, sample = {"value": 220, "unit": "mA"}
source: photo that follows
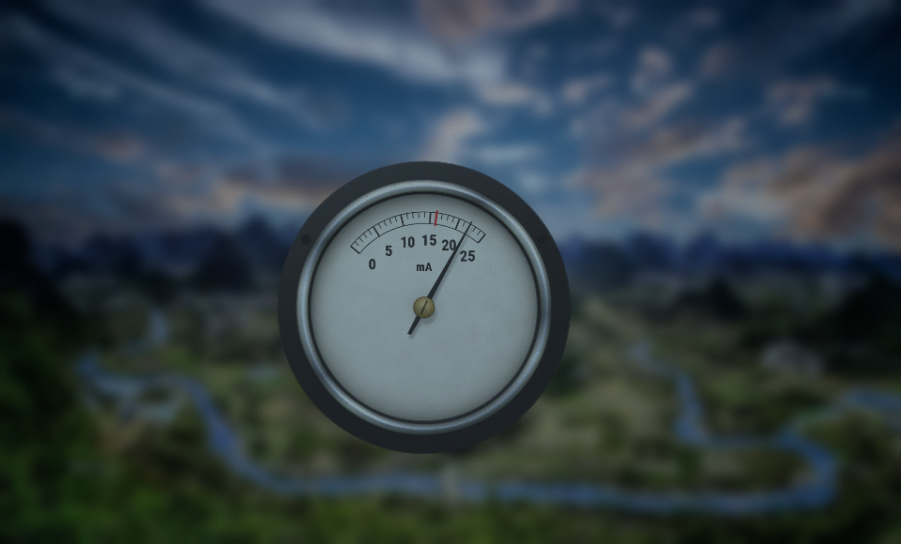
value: {"value": 22, "unit": "mA"}
